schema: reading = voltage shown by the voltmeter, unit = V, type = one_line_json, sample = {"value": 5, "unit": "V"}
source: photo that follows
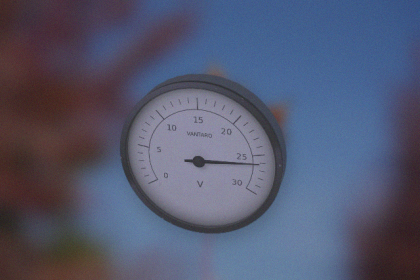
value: {"value": 26, "unit": "V"}
